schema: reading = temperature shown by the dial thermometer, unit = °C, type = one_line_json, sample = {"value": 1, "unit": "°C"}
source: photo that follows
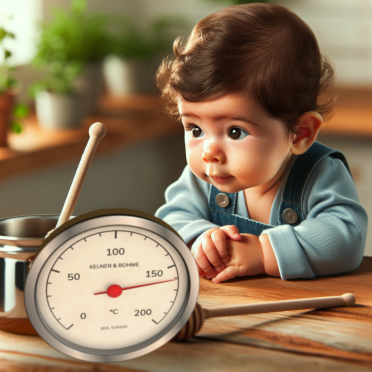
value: {"value": 160, "unit": "°C"}
